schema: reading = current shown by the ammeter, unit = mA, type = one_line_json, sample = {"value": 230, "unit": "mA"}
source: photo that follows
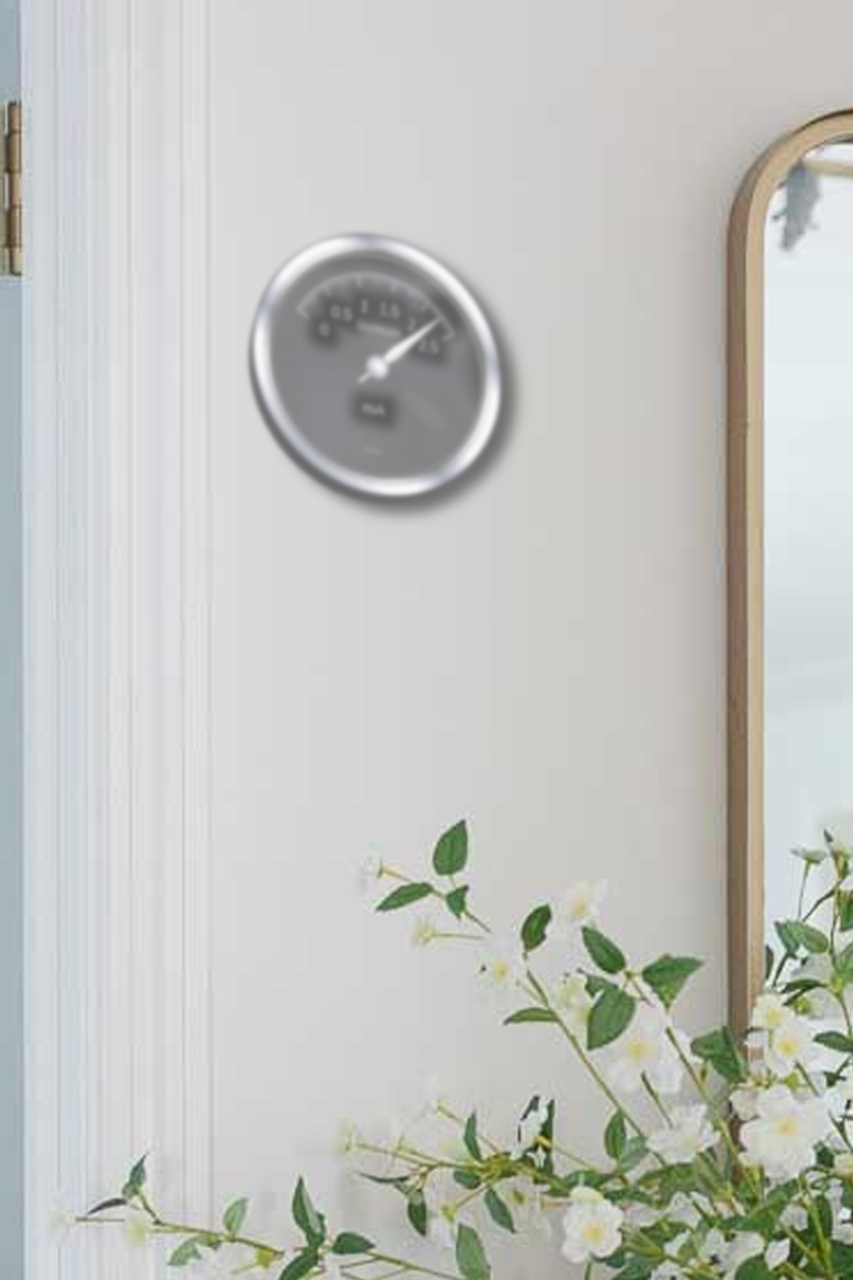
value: {"value": 2.25, "unit": "mA"}
